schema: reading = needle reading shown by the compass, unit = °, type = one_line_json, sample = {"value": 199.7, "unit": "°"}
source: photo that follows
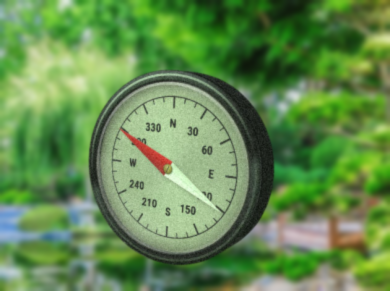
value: {"value": 300, "unit": "°"}
